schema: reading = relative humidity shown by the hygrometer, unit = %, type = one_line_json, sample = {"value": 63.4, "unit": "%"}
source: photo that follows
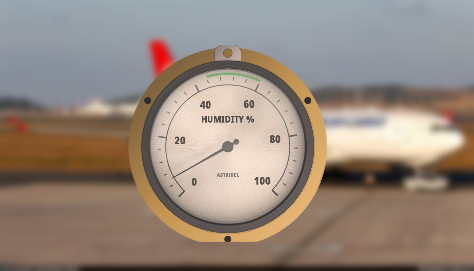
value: {"value": 6, "unit": "%"}
